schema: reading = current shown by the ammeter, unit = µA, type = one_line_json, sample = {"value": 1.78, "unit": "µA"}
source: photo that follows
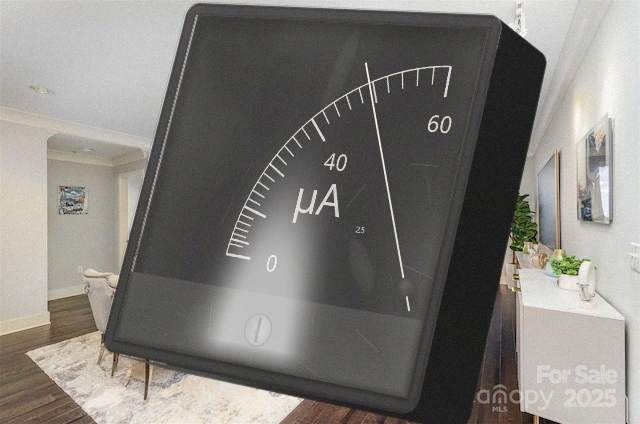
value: {"value": 50, "unit": "µA"}
